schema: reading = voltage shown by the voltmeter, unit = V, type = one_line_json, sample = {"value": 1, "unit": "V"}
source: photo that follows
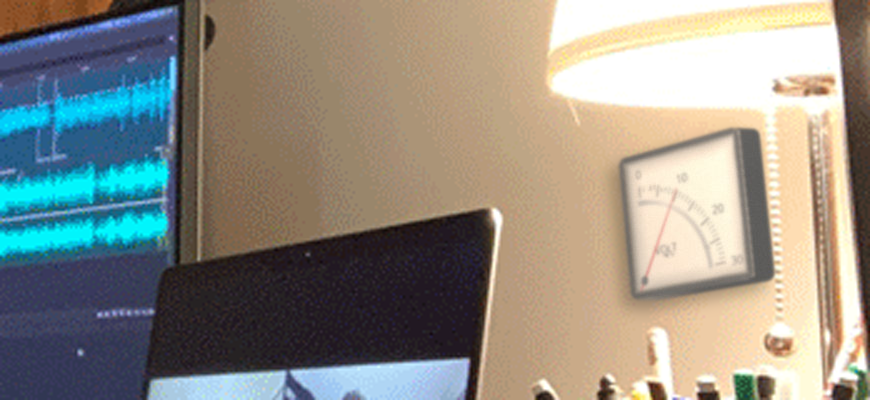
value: {"value": 10, "unit": "V"}
